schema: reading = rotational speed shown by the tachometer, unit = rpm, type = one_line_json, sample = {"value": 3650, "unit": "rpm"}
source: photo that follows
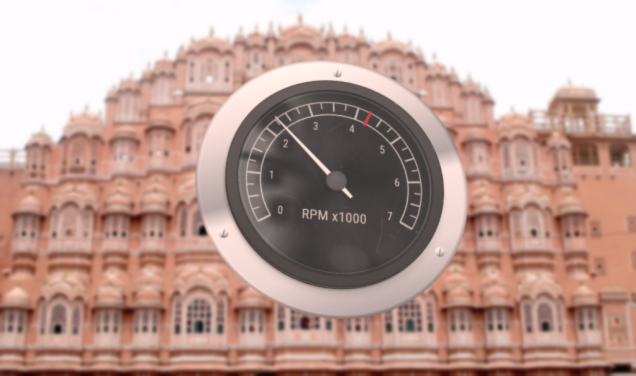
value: {"value": 2250, "unit": "rpm"}
